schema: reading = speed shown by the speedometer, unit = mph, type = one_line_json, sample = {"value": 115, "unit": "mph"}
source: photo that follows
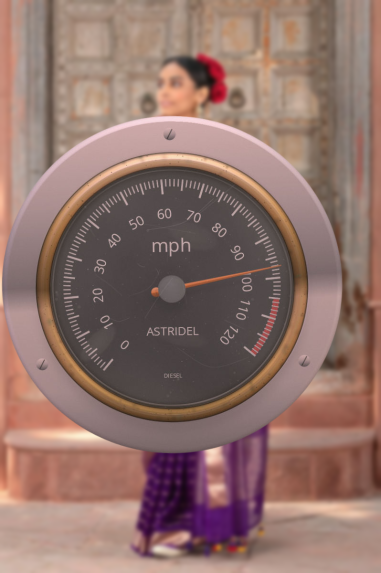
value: {"value": 97, "unit": "mph"}
